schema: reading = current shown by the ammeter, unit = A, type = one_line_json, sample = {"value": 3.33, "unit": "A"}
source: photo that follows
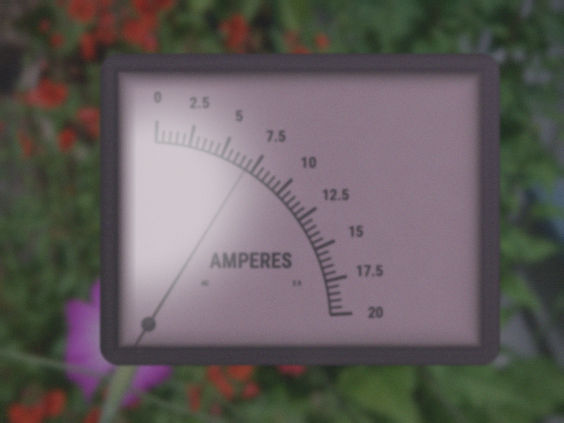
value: {"value": 7, "unit": "A"}
